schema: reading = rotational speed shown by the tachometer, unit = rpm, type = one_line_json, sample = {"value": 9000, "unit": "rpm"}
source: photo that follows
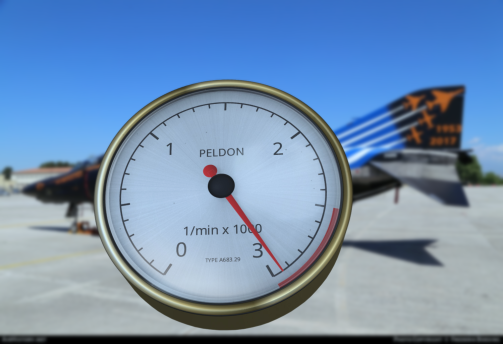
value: {"value": 2950, "unit": "rpm"}
